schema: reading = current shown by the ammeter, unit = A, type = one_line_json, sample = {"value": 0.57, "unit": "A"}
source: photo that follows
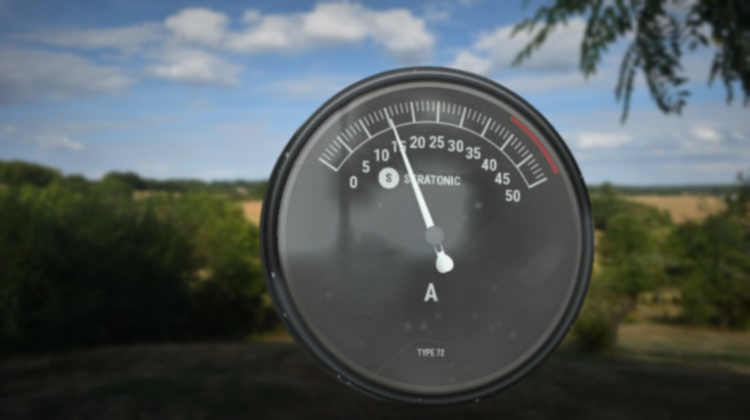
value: {"value": 15, "unit": "A"}
